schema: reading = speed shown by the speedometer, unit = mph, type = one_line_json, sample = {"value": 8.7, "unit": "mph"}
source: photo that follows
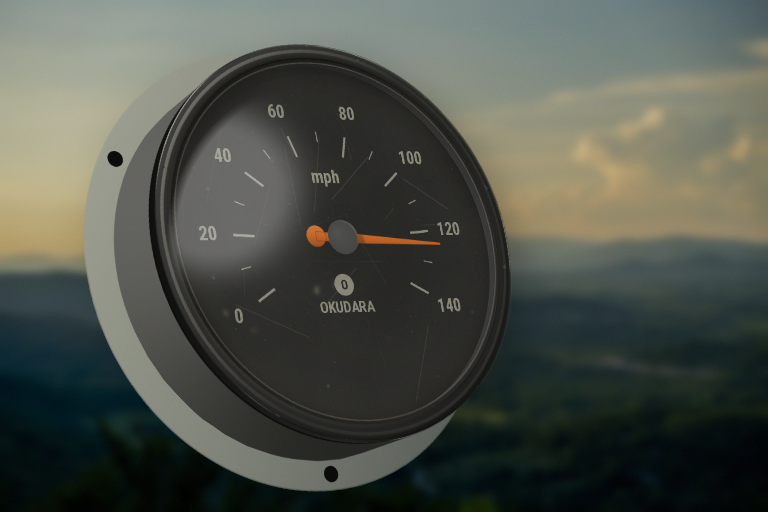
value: {"value": 125, "unit": "mph"}
